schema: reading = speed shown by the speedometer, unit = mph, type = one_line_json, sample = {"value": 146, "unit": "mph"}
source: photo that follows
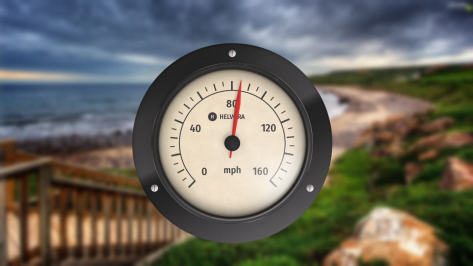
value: {"value": 85, "unit": "mph"}
